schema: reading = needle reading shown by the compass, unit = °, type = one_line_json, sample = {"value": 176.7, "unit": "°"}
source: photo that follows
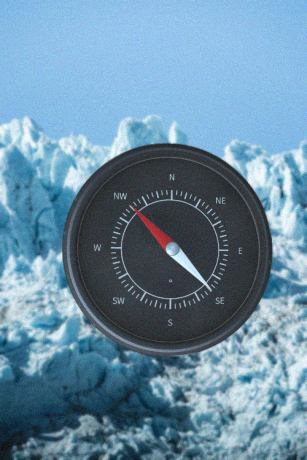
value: {"value": 315, "unit": "°"}
